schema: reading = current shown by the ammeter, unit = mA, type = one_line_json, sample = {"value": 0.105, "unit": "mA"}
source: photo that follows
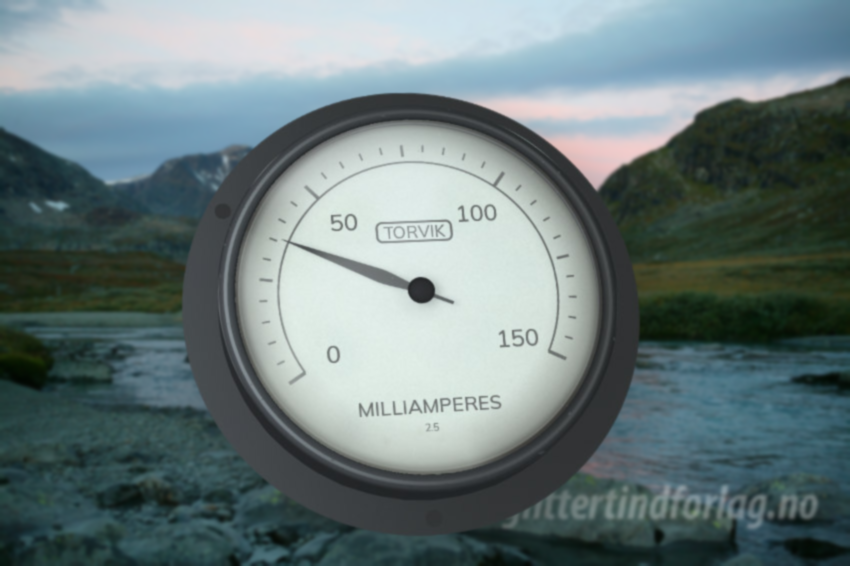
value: {"value": 35, "unit": "mA"}
